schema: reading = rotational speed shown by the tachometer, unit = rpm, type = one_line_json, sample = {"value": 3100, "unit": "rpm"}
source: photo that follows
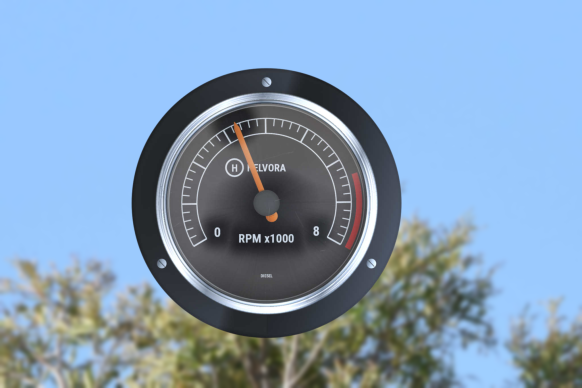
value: {"value": 3300, "unit": "rpm"}
